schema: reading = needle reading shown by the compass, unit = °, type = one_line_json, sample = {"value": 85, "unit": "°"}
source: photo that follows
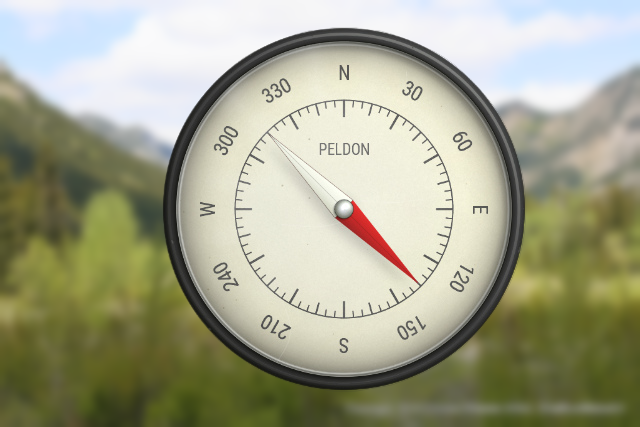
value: {"value": 135, "unit": "°"}
